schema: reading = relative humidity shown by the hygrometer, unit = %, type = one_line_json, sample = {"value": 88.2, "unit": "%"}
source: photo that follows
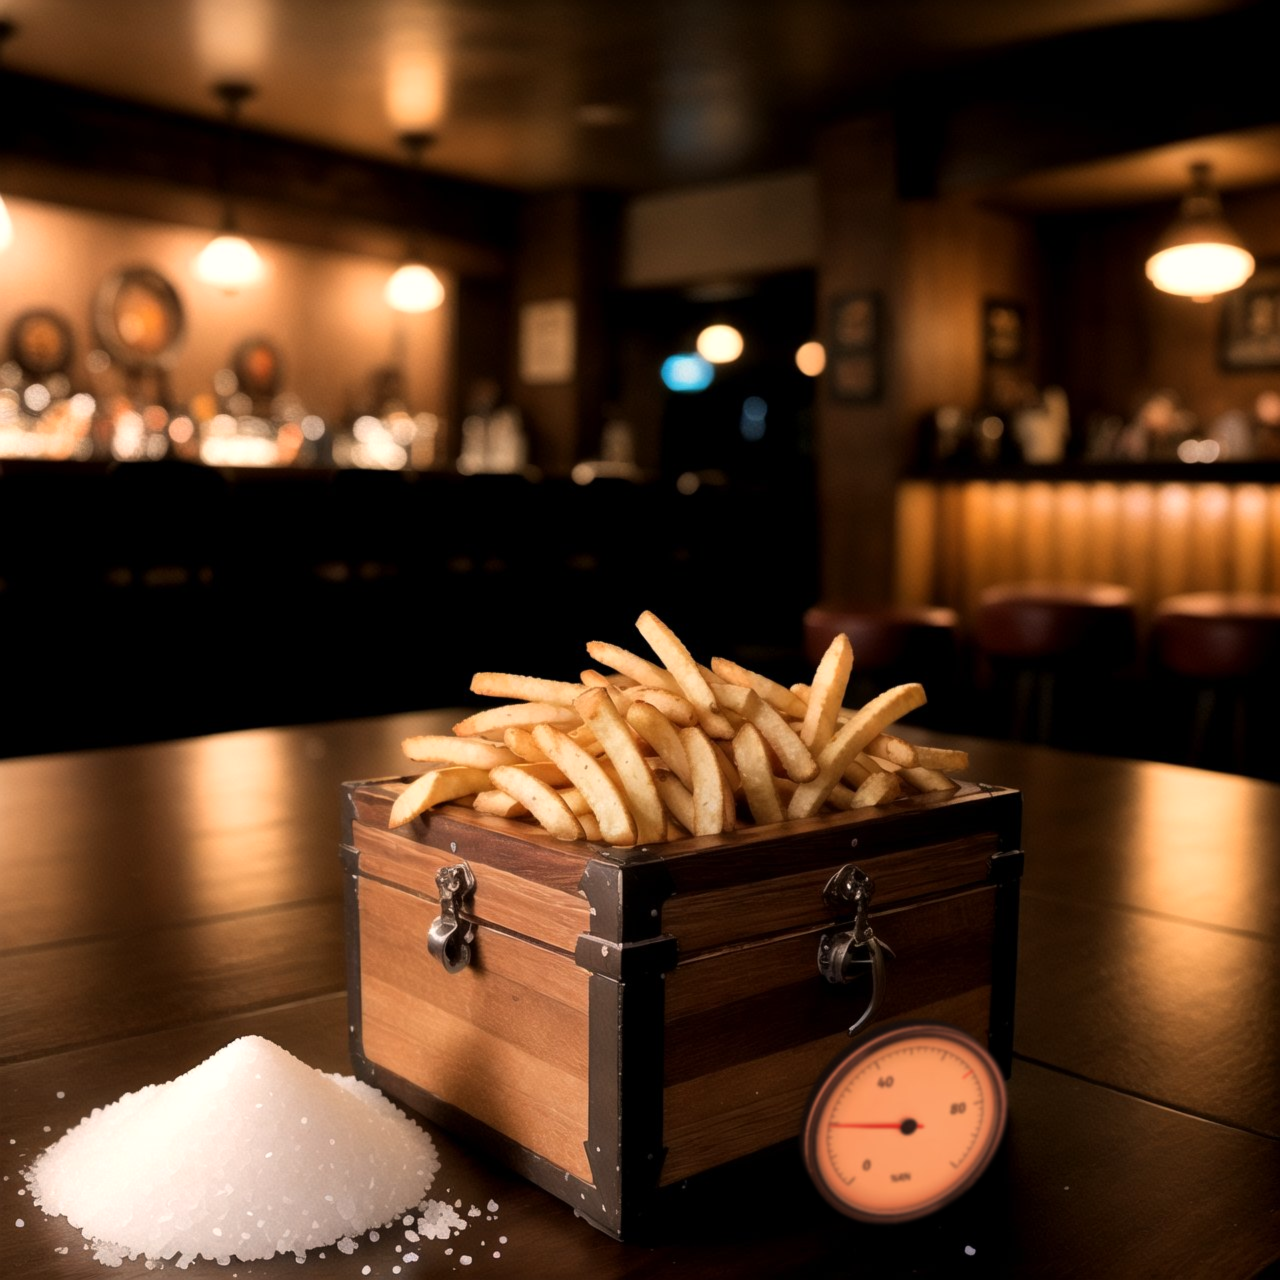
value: {"value": 20, "unit": "%"}
